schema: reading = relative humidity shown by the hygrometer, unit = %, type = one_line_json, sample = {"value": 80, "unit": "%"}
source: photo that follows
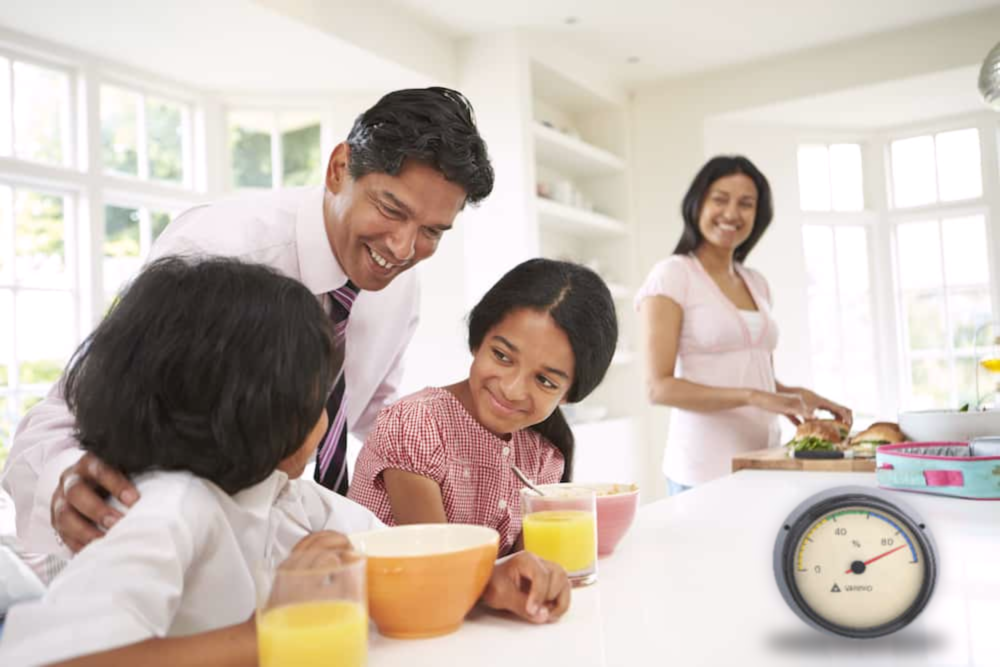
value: {"value": 88, "unit": "%"}
